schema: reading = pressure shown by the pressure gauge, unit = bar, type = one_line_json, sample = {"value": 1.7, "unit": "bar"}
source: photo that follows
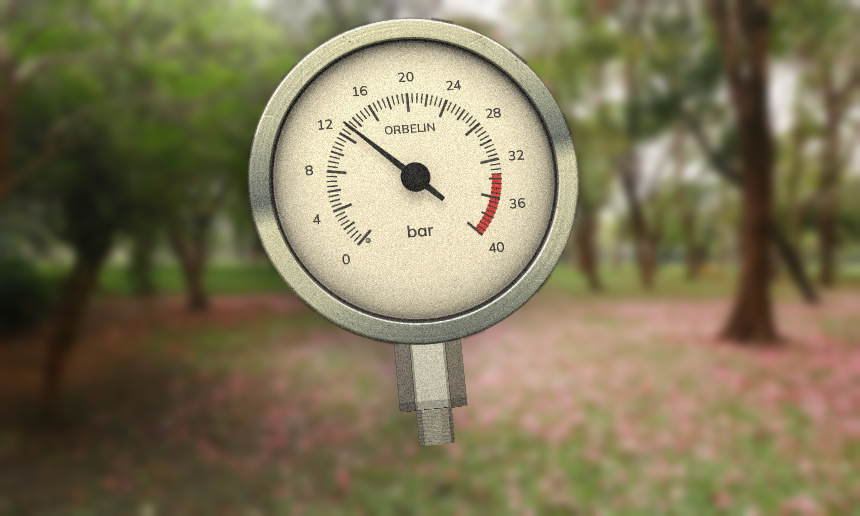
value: {"value": 13, "unit": "bar"}
